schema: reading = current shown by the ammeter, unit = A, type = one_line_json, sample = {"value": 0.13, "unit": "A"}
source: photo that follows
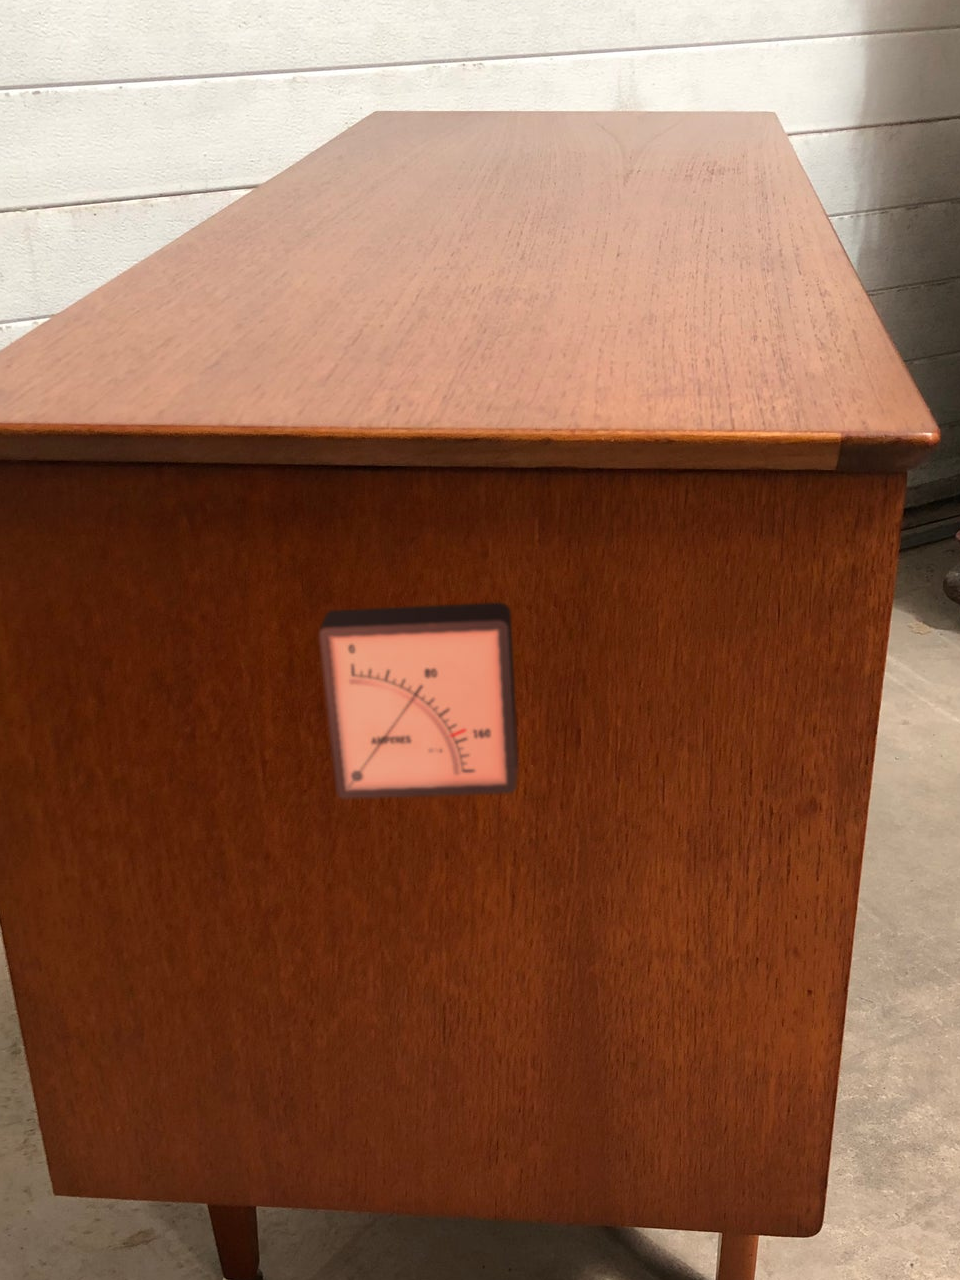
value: {"value": 80, "unit": "A"}
